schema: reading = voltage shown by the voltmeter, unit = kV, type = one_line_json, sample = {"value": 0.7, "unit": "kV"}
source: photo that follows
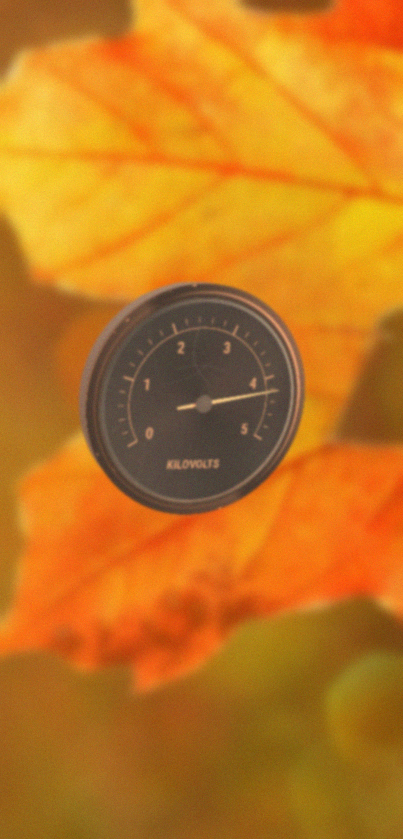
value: {"value": 4.2, "unit": "kV"}
